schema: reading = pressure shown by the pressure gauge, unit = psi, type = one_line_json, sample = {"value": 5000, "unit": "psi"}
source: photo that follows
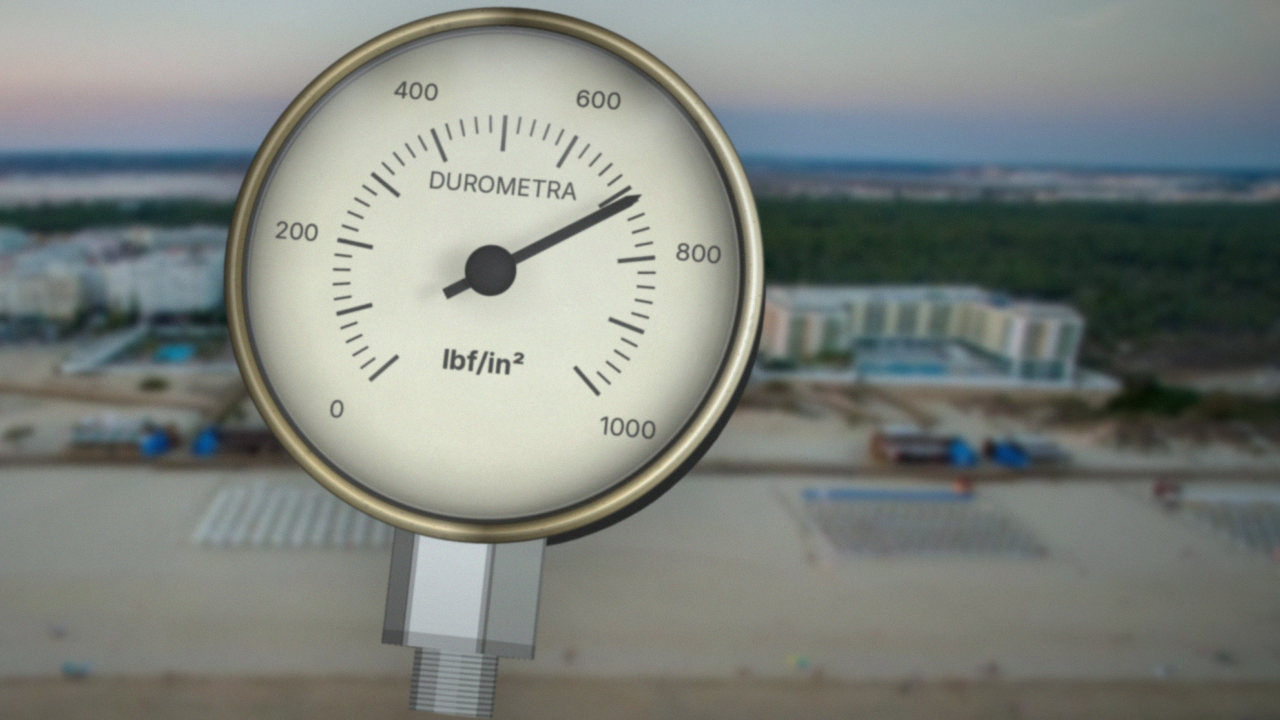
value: {"value": 720, "unit": "psi"}
